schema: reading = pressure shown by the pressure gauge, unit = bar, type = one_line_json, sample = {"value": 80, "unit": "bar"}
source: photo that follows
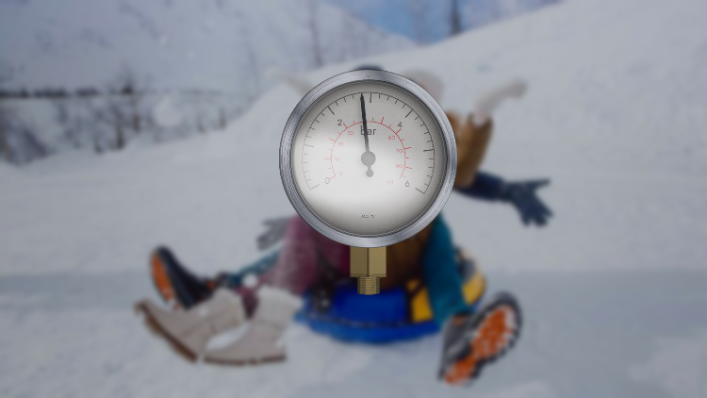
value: {"value": 2.8, "unit": "bar"}
